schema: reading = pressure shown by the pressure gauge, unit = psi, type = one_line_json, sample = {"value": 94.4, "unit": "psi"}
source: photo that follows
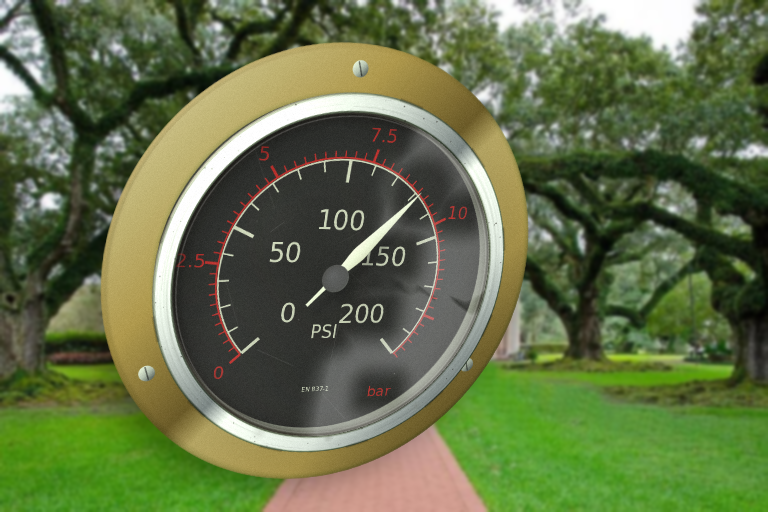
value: {"value": 130, "unit": "psi"}
